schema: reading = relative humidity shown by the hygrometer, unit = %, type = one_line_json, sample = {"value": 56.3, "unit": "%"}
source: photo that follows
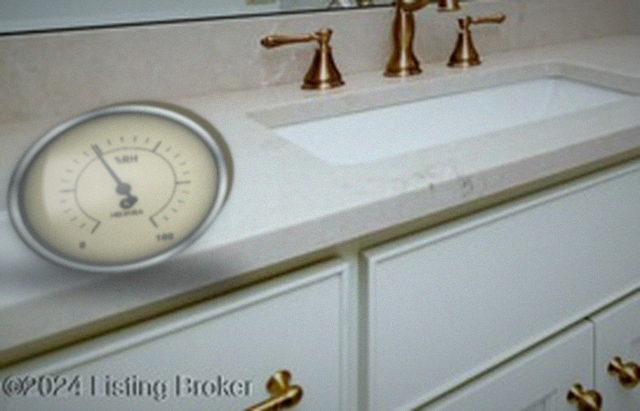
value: {"value": 40, "unit": "%"}
